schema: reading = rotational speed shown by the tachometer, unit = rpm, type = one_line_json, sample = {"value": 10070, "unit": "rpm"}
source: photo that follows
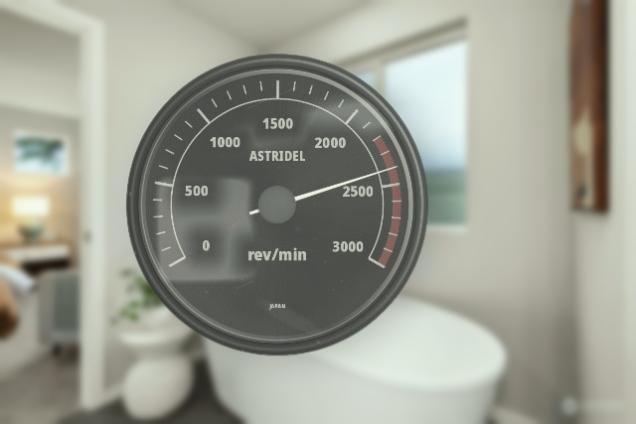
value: {"value": 2400, "unit": "rpm"}
